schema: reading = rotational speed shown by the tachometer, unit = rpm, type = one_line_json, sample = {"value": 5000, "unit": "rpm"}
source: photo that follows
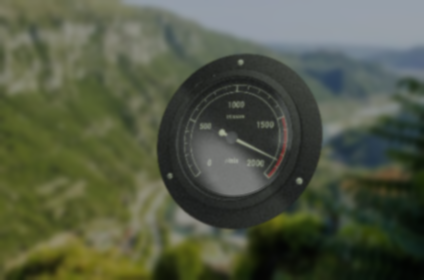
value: {"value": 1850, "unit": "rpm"}
